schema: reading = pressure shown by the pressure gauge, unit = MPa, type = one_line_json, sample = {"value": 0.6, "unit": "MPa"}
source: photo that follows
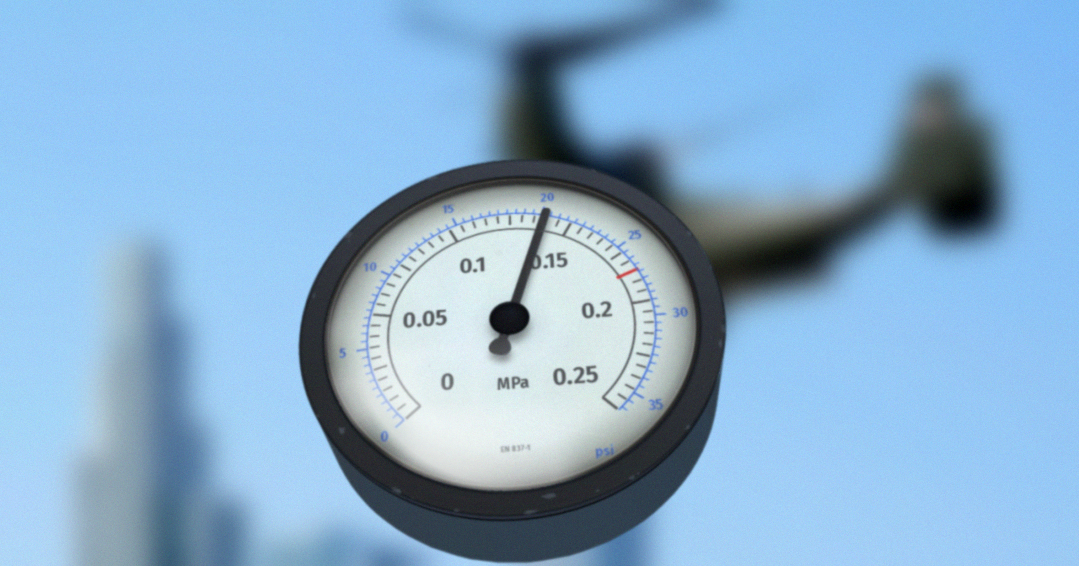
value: {"value": 0.14, "unit": "MPa"}
